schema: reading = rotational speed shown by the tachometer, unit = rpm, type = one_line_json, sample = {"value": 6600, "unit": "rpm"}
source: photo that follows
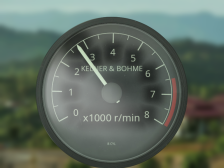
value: {"value": 2750, "unit": "rpm"}
